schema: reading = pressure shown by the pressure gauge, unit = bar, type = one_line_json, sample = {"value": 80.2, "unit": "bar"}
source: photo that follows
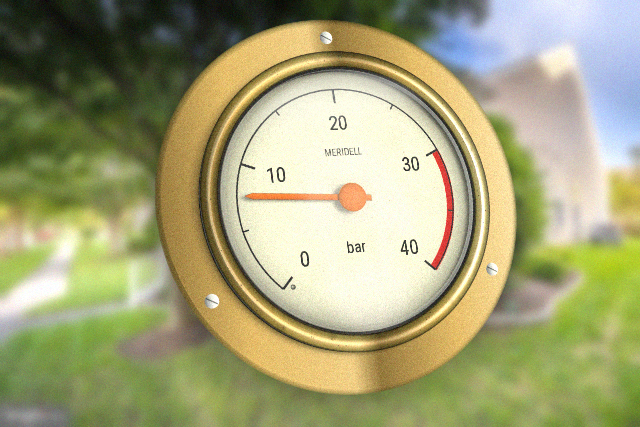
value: {"value": 7.5, "unit": "bar"}
